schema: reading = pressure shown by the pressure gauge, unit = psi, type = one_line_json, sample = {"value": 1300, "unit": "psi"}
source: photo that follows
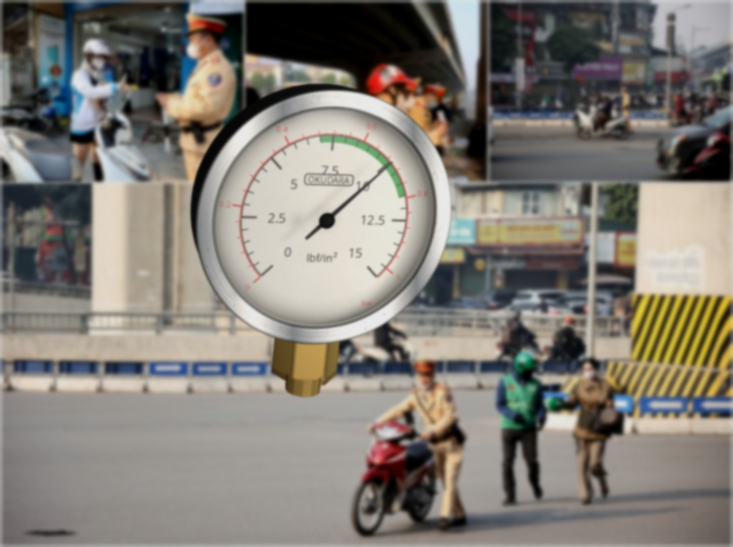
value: {"value": 10, "unit": "psi"}
